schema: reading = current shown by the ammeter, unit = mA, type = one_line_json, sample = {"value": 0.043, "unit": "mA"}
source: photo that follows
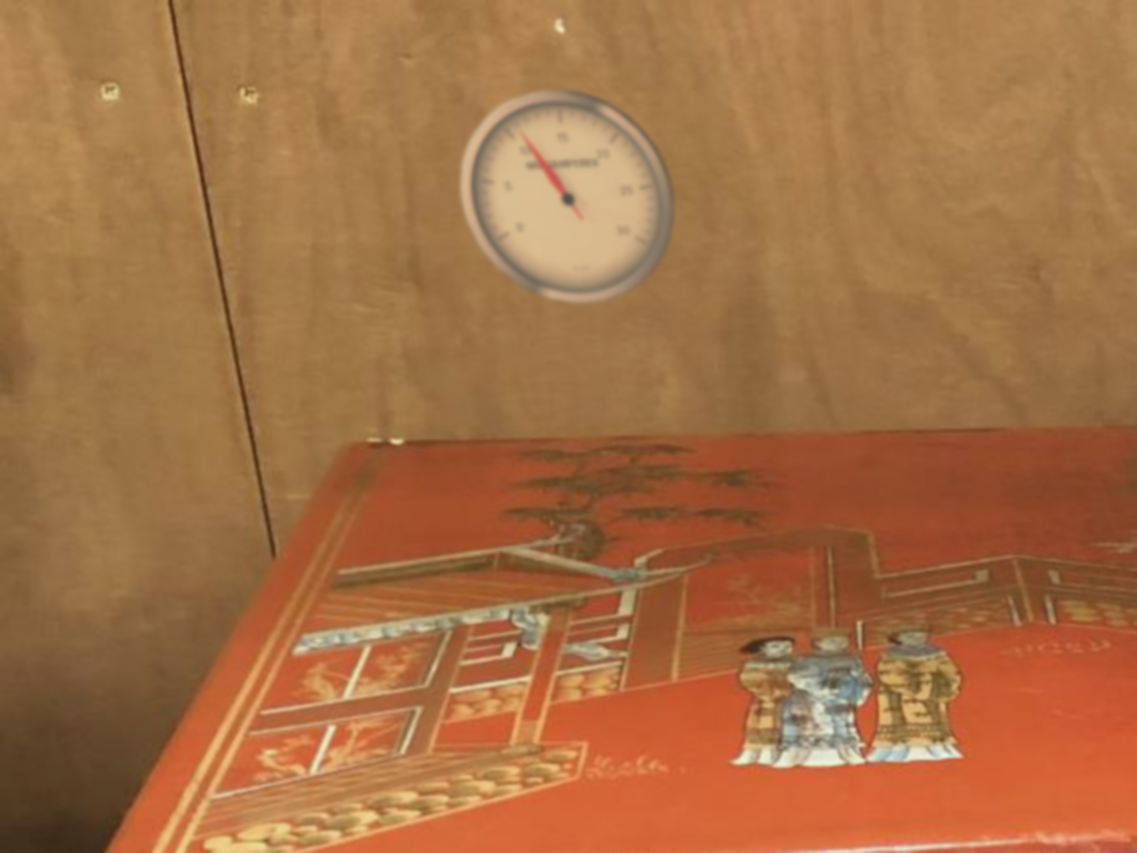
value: {"value": 11, "unit": "mA"}
